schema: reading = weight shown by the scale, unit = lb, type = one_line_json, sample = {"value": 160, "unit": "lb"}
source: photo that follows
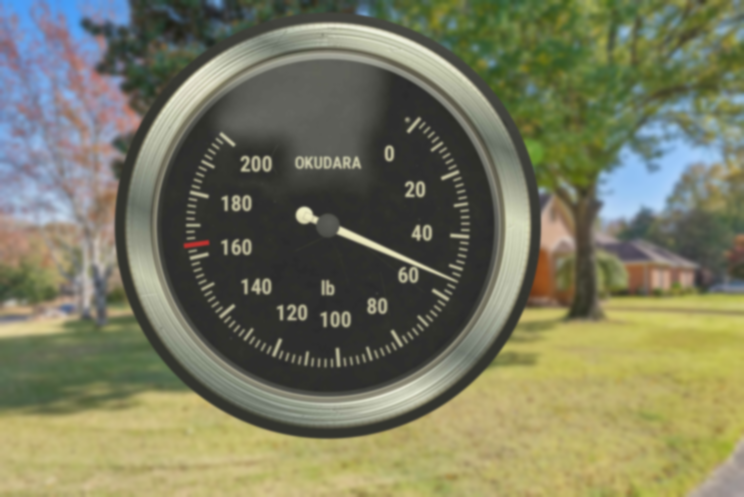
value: {"value": 54, "unit": "lb"}
